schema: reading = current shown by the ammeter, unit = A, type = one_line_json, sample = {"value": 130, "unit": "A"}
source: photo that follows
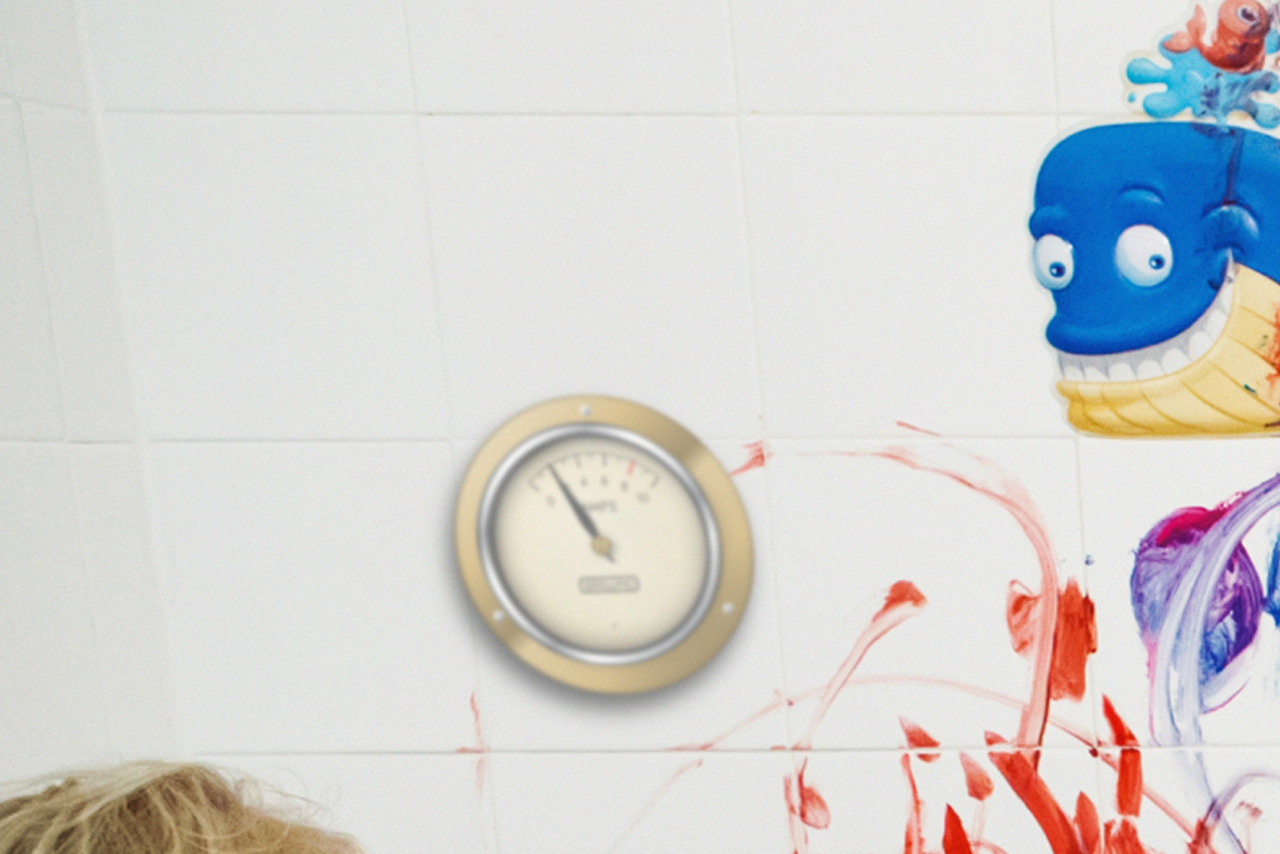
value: {"value": 2, "unit": "A"}
